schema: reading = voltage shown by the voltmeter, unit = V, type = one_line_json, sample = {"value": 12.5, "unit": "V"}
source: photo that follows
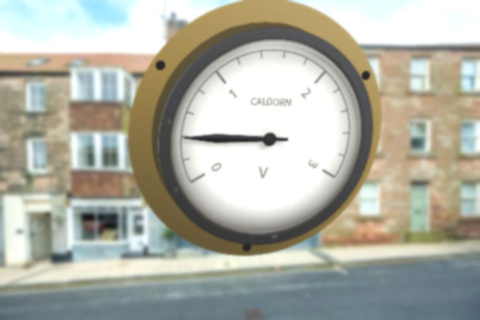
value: {"value": 0.4, "unit": "V"}
